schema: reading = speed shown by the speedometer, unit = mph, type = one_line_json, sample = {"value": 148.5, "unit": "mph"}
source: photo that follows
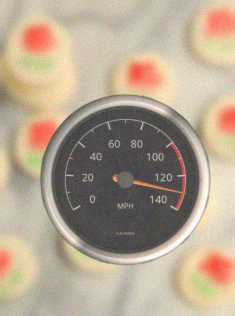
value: {"value": 130, "unit": "mph"}
